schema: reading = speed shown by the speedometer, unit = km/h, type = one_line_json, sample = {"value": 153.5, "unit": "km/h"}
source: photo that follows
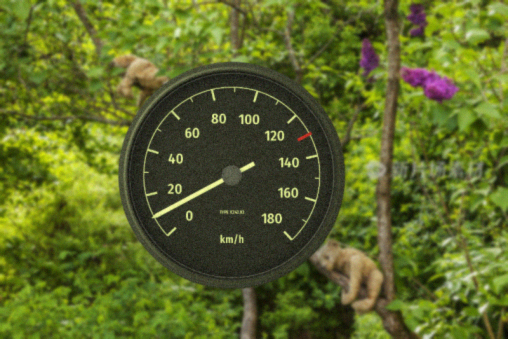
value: {"value": 10, "unit": "km/h"}
